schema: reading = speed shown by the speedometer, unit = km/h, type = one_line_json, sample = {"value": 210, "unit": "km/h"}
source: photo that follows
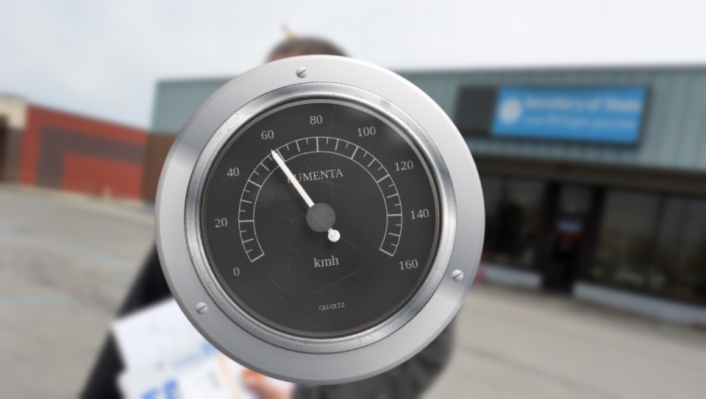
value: {"value": 57.5, "unit": "km/h"}
